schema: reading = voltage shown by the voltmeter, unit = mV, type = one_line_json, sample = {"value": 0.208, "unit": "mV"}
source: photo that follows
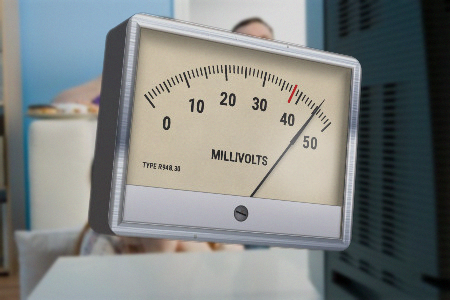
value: {"value": 45, "unit": "mV"}
